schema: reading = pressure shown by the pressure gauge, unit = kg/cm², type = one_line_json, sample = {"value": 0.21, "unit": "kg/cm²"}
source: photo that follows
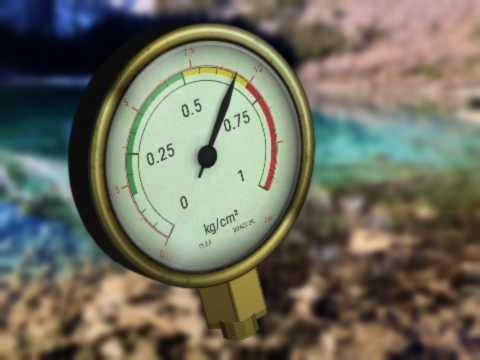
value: {"value": 0.65, "unit": "kg/cm²"}
